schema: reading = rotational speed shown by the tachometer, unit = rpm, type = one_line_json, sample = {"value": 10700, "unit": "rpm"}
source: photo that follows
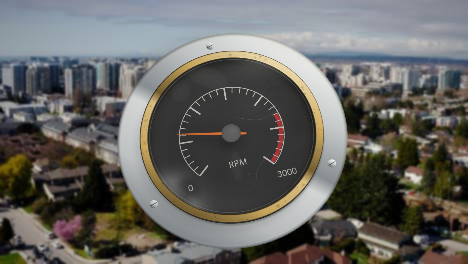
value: {"value": 600, "unit": "rpm"}
